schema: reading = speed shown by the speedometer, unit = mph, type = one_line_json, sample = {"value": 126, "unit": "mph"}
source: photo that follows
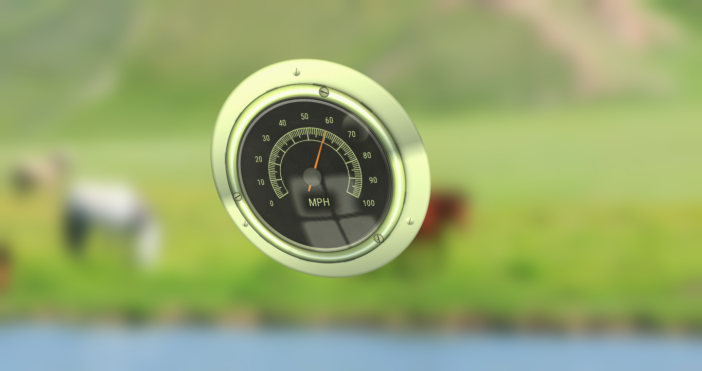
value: {"value": 60, "unit": "mph"}
